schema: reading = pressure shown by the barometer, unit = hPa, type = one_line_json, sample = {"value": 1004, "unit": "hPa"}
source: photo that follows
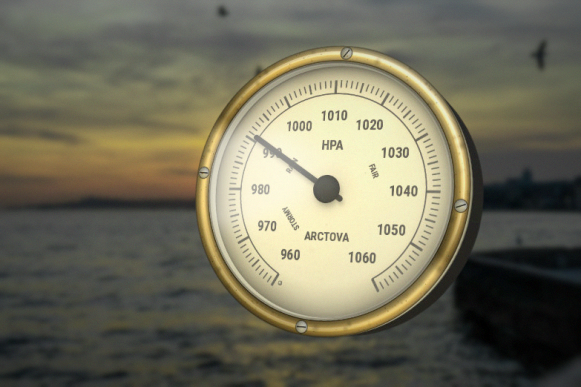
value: {"value": 991, "unit": "hPa"}
